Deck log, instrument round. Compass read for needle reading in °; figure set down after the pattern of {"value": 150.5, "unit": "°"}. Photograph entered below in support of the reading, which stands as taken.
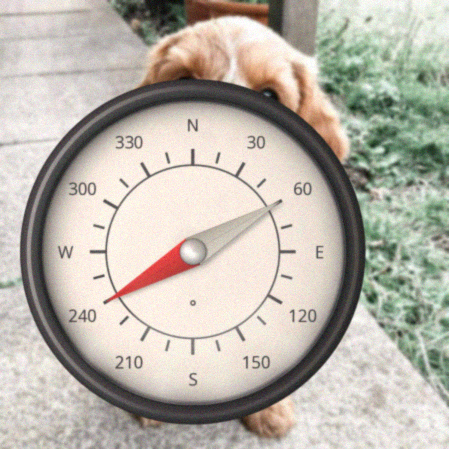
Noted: {"value": 240, "unit": "°"}
